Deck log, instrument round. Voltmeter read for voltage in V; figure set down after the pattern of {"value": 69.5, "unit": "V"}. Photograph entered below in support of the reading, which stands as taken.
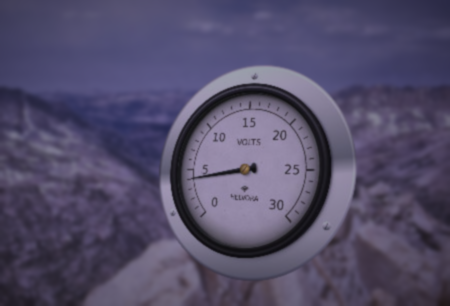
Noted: {"value": 4, "unit": "V"}
